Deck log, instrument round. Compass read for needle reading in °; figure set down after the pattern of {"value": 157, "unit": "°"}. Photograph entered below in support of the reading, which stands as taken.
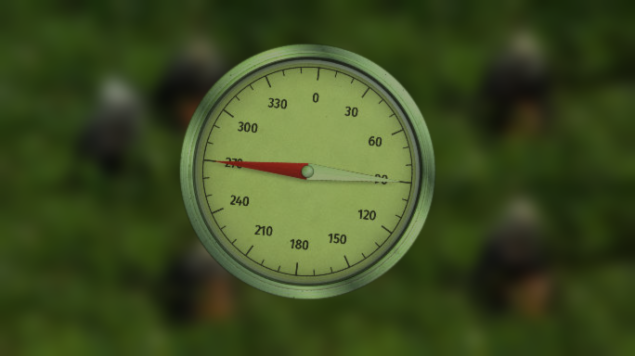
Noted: {"value": 270, "unit": "°"}
